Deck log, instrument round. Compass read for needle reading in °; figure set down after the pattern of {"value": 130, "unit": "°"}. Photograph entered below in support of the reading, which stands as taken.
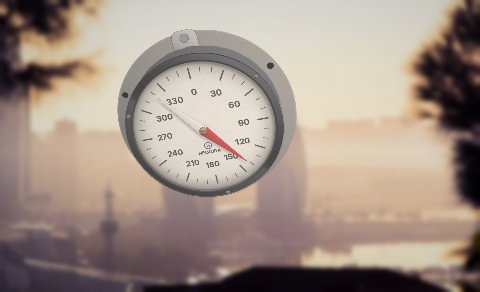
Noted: {"value": 140, "unit": "°"}
